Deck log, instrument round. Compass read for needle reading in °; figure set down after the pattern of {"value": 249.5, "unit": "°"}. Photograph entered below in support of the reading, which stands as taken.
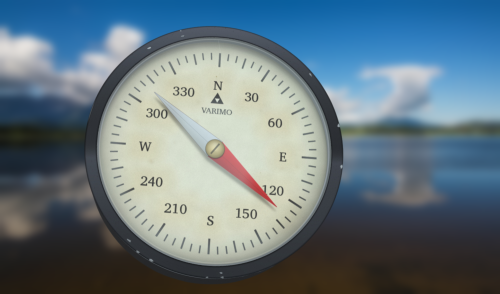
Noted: {"value": 130, "unit": "°"}
